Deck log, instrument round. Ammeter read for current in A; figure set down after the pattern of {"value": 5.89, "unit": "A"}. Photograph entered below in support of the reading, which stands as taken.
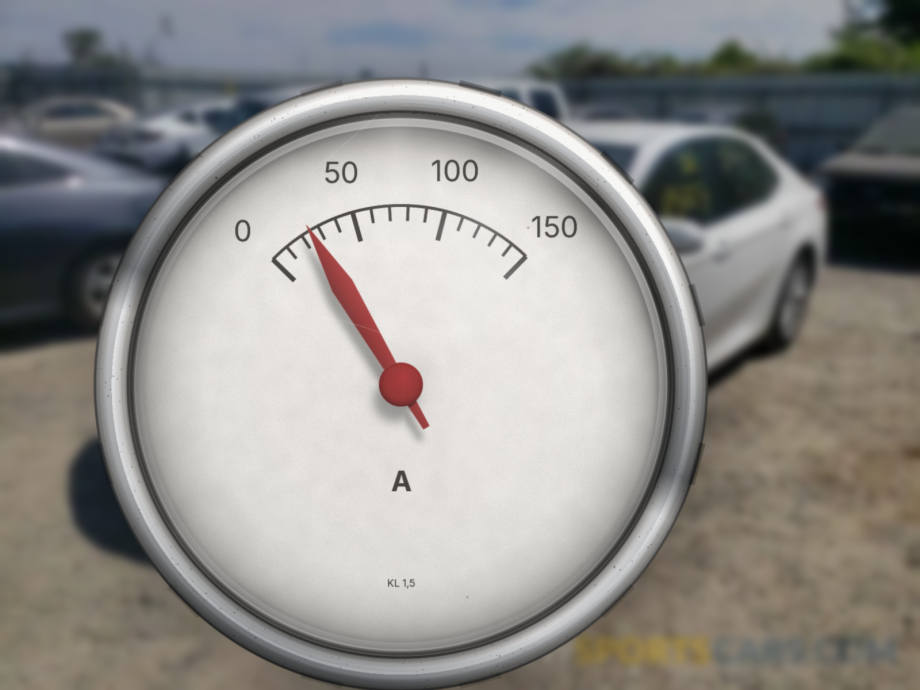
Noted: {"value": 25, "unit": "A"}
